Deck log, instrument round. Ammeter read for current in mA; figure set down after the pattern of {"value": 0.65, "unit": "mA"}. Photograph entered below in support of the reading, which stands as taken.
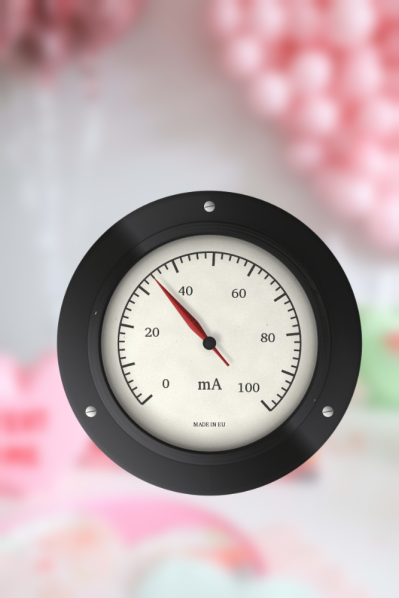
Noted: {"value": 34, "unit": "mA"}
